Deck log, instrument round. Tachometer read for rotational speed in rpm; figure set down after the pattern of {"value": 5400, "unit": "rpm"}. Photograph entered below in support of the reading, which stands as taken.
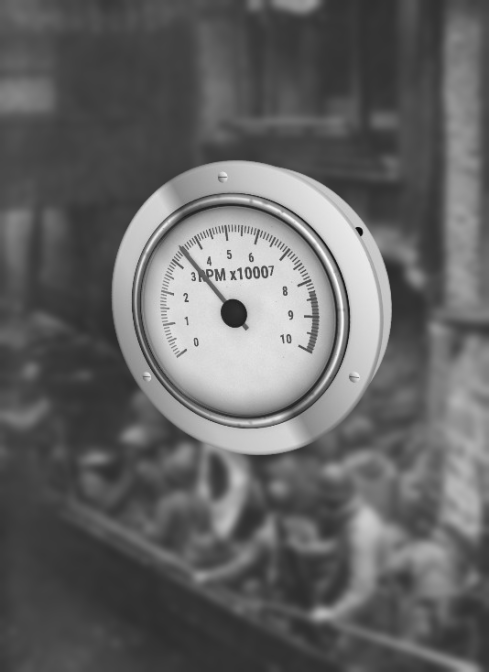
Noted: {"value": 3500, "unit": "rpm"}
